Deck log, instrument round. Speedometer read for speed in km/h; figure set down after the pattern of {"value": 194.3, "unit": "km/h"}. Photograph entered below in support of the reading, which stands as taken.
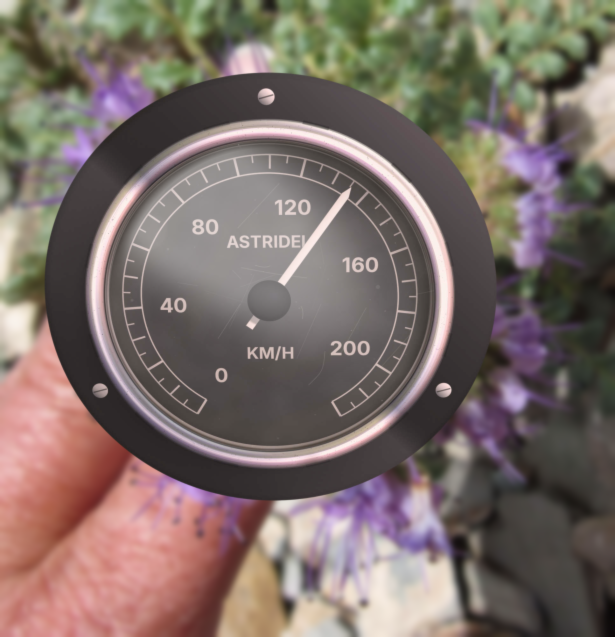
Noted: {"value": 135, "unit": "km/h"}
